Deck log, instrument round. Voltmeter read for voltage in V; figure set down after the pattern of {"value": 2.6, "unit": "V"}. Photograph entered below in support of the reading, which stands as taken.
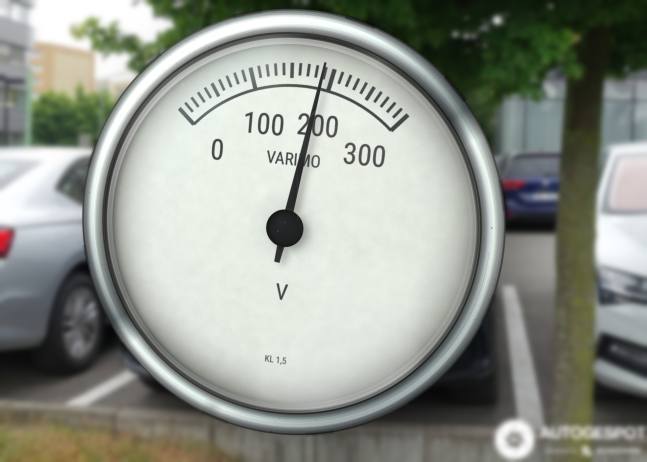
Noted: {"value": 190, "unit": "V"}
